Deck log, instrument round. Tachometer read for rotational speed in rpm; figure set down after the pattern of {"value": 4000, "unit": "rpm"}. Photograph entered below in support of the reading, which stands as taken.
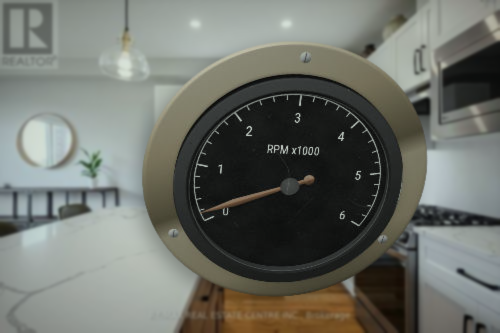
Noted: {"value": 200, "unit": "rpm"}
